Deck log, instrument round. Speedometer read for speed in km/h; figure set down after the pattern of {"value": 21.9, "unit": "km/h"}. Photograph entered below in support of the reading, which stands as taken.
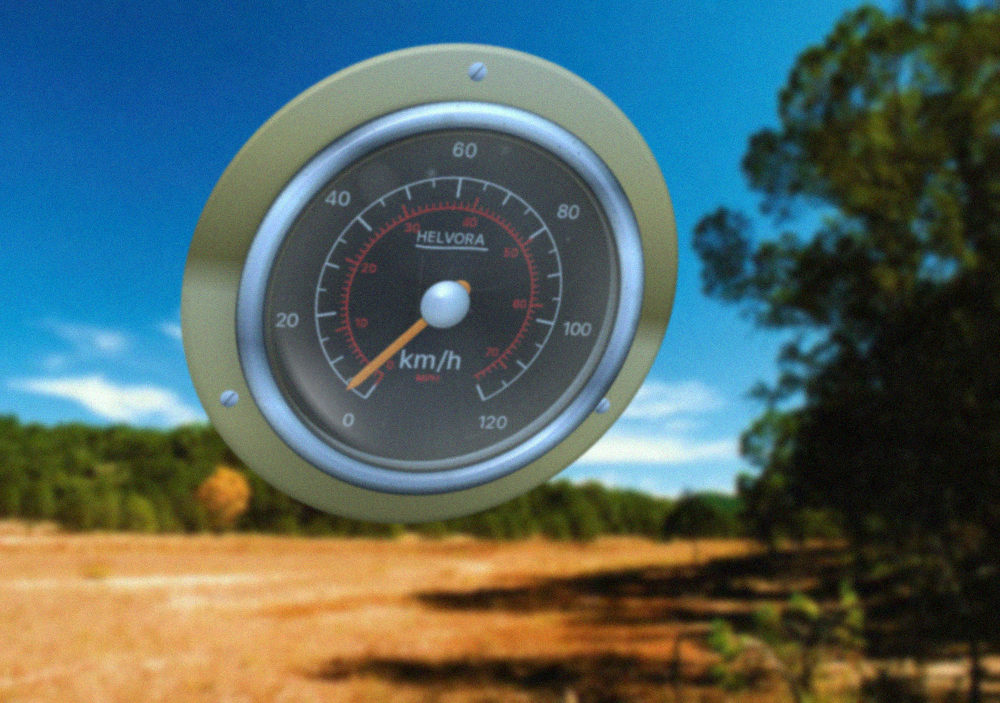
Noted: {"value": 5, "unit": "km/h"}
